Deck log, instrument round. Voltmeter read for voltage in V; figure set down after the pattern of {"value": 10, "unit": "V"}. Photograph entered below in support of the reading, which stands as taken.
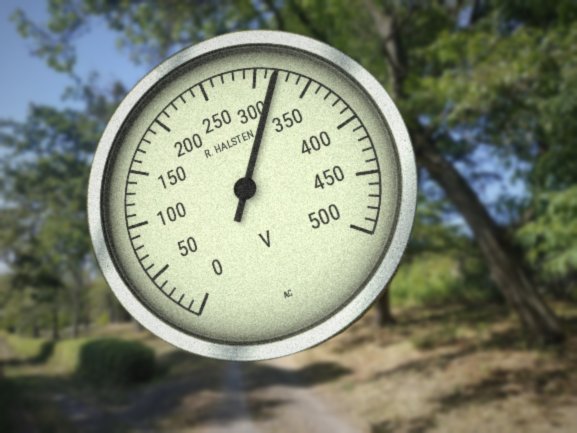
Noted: {"value": 320, "unit": "V"}
